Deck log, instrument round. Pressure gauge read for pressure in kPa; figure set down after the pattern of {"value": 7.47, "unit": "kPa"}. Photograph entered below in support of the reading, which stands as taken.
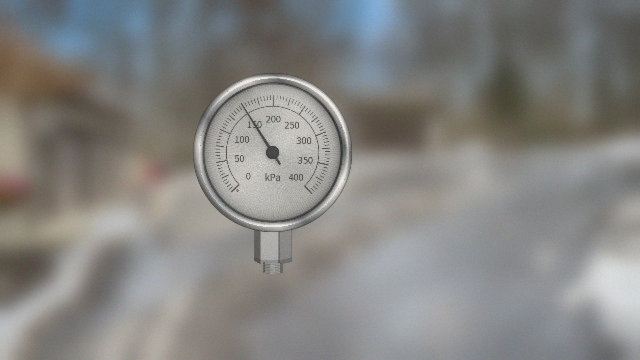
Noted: {"value": 150, "unit": "kPa"}
